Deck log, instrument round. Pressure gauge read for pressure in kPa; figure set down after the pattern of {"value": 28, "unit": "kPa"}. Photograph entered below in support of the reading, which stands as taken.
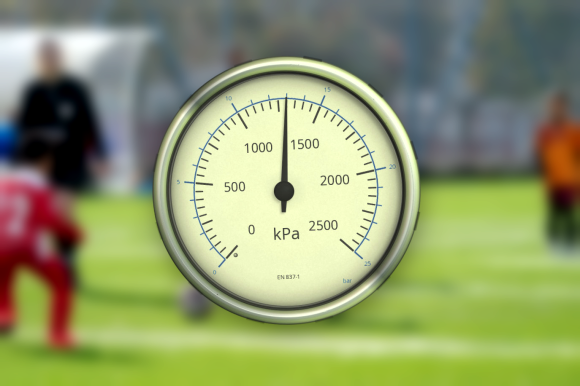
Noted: {"value": 1300, "unit": "kPa"}
